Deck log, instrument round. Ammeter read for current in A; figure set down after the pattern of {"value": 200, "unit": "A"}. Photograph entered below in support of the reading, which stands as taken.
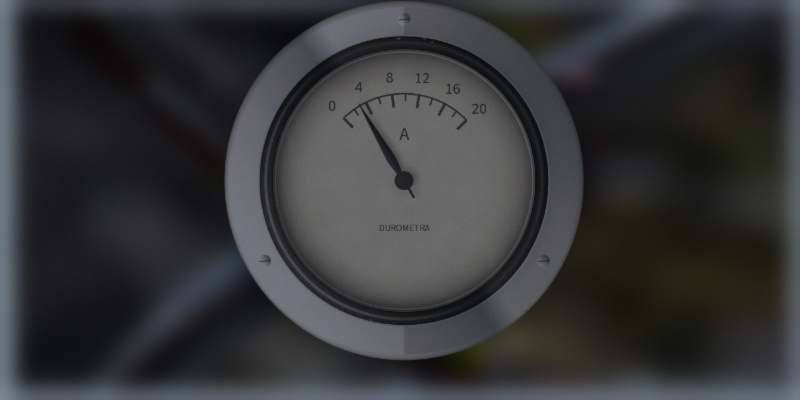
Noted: {"value": 3, "unit": "A"}
